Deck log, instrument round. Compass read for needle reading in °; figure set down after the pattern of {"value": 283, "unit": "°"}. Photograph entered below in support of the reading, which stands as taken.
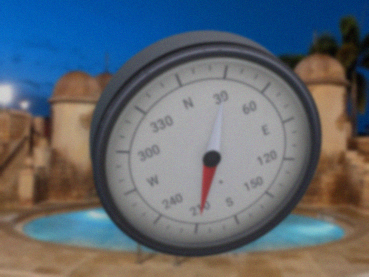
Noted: {"value": 210, "unit": "°"}
